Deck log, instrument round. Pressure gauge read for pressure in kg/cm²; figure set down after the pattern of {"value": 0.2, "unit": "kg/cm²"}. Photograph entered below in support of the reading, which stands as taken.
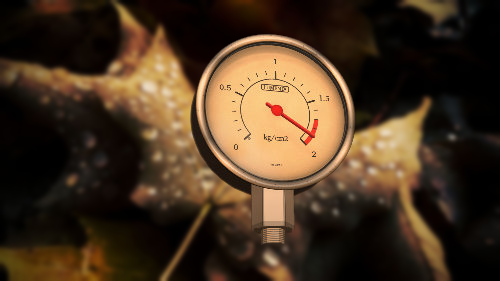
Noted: {"value": 1.9, "unit": "kg/cm²"}
